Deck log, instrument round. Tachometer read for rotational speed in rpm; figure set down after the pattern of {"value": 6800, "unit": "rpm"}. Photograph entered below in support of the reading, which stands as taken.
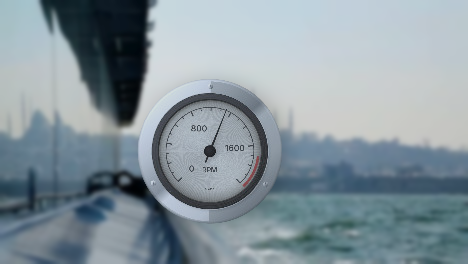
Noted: {"value": 1150, "unit": "rpm"}
